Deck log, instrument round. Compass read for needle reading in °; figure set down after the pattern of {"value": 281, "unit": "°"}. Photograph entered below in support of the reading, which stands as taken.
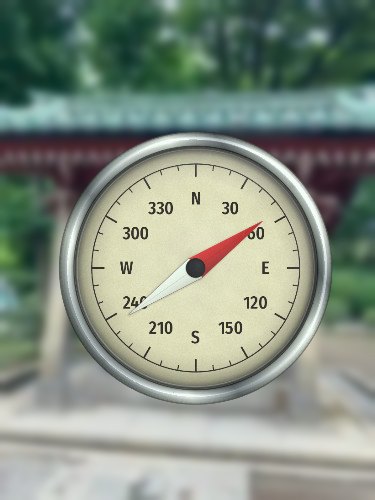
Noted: {"value": 55, "unit": "°"}
